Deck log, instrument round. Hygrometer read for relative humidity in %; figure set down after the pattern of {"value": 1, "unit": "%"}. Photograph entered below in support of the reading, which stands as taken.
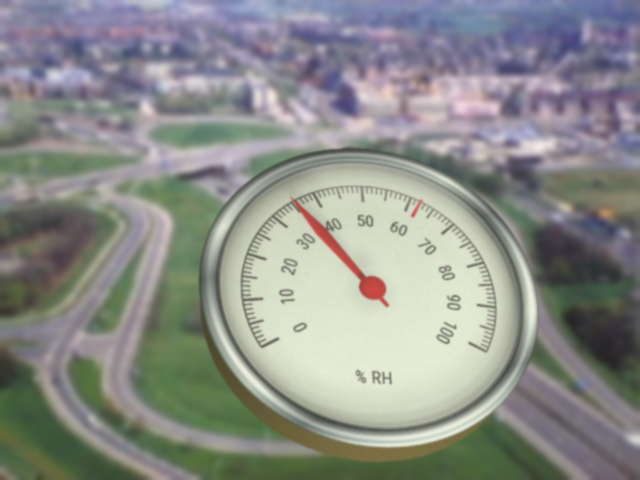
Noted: {"value": 35, "unit": "%"}
